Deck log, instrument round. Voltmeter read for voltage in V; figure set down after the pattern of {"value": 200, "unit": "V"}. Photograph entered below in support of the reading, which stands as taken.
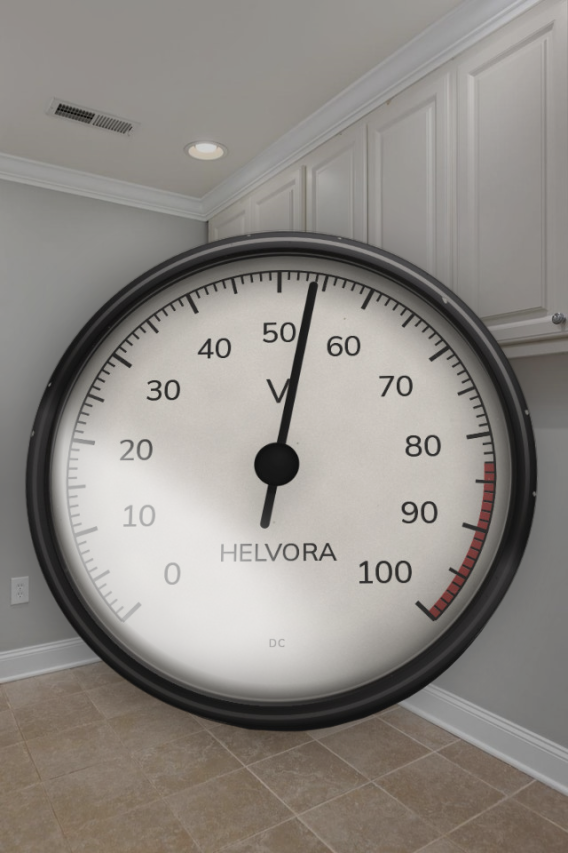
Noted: {"value": 54, "unit": "V"}
